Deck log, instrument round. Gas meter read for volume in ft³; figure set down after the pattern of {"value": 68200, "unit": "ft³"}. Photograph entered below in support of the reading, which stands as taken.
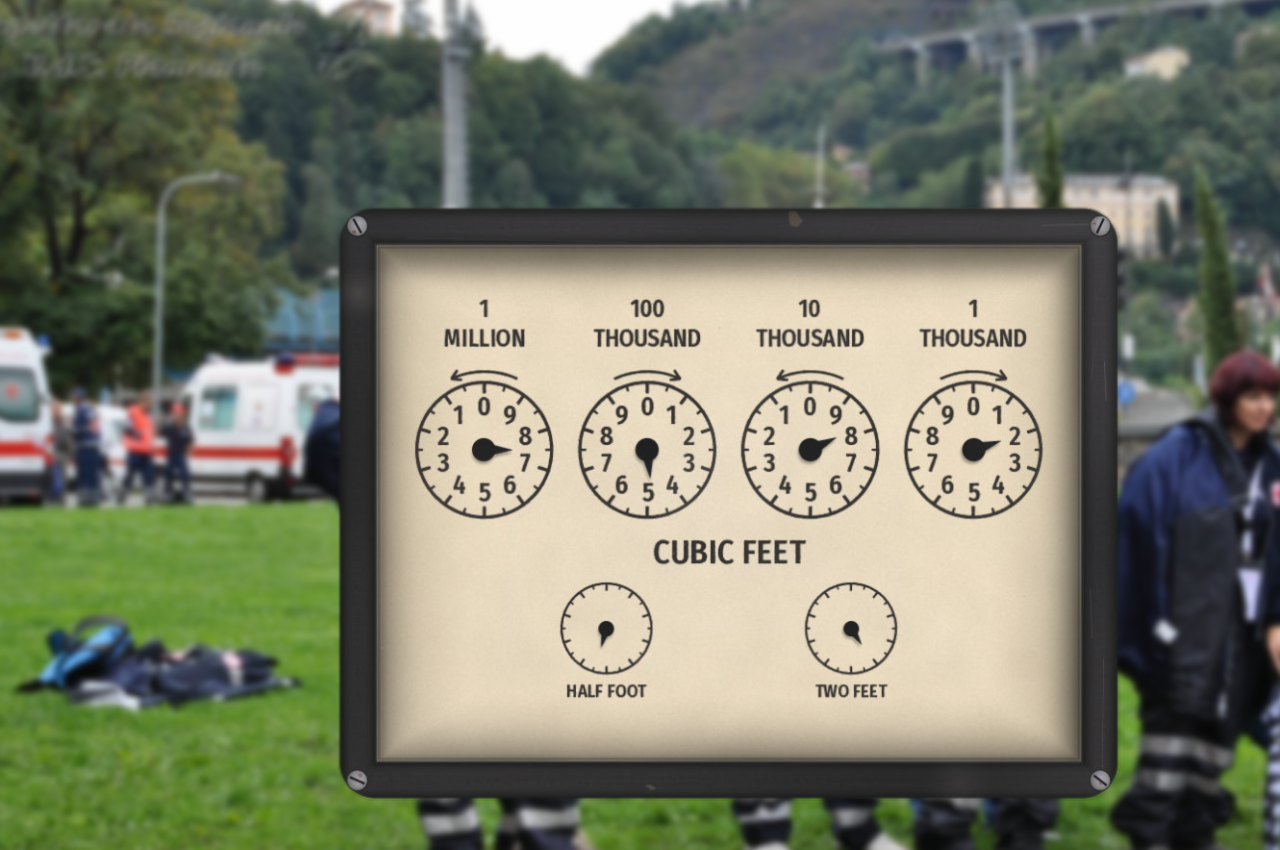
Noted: {"value": 748200, "unit": "ft³"}
